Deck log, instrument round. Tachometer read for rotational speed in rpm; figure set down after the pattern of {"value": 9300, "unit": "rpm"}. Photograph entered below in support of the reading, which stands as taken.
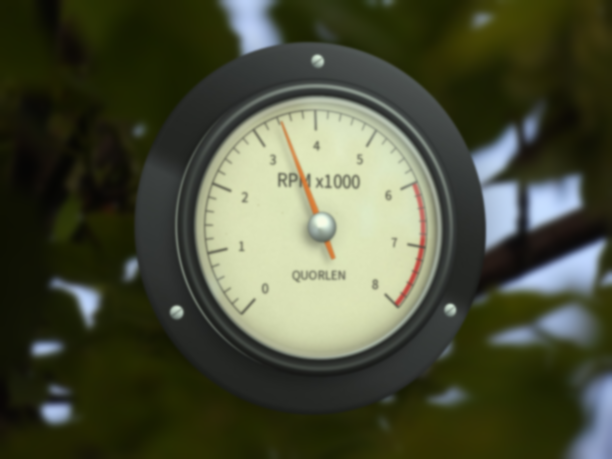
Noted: {"value": 3400, "unit": "rpm"}
